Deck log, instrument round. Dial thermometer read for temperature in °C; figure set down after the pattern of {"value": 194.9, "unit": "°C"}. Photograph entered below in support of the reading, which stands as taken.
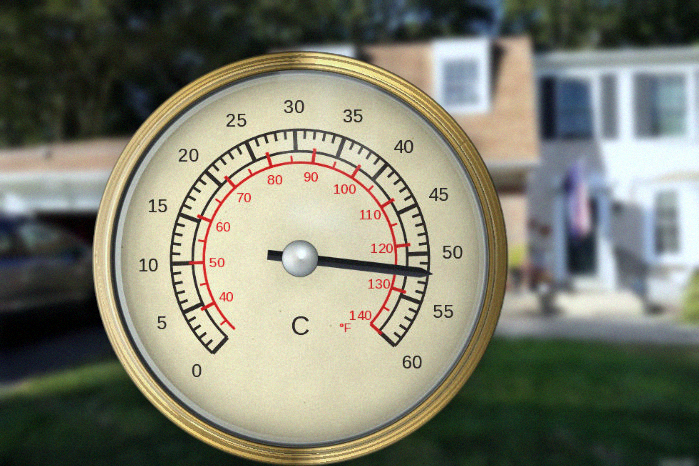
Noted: {"value": 52, "unit": "°C"}
